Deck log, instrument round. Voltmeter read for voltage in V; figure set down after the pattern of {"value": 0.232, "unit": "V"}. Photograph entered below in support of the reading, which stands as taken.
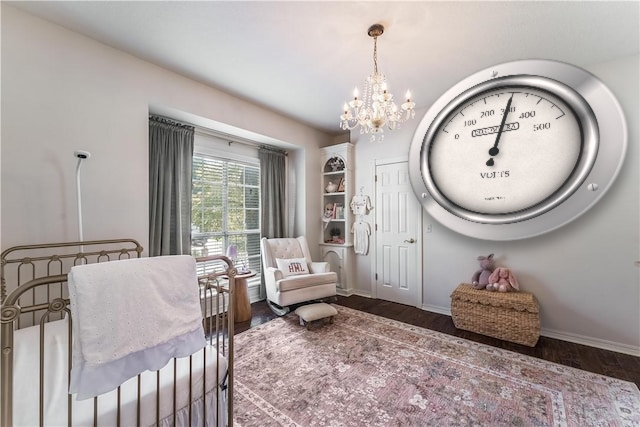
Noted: {"value": 300, "unit": "V"}
